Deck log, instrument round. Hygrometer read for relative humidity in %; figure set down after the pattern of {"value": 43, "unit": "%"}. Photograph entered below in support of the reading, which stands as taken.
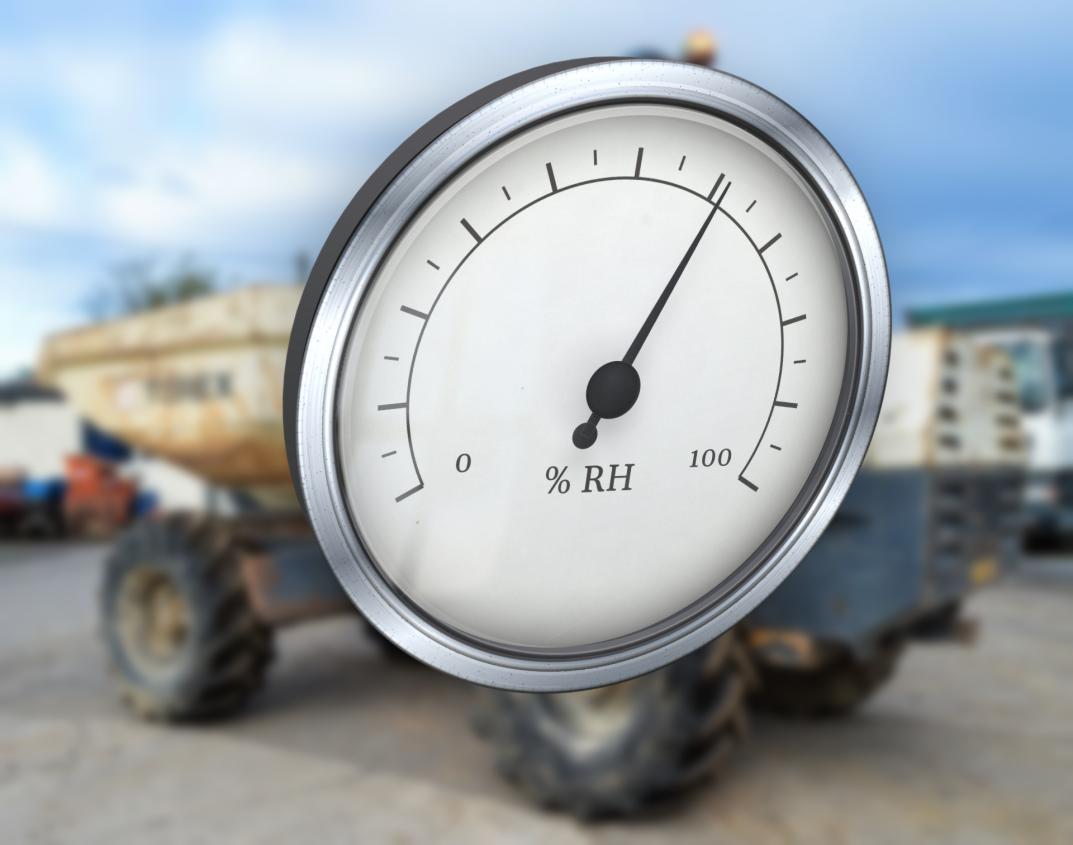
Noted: {"value": 60, "unit": "%"}
